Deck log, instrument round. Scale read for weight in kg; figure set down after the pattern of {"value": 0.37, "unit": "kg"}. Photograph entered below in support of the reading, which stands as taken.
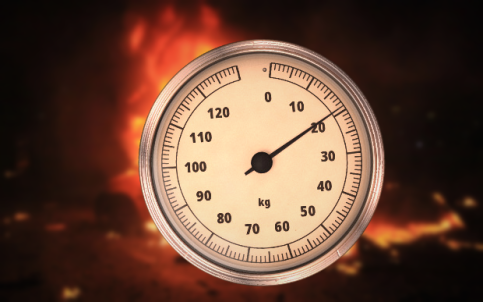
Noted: {"value": 19, "unit": "kg"}
